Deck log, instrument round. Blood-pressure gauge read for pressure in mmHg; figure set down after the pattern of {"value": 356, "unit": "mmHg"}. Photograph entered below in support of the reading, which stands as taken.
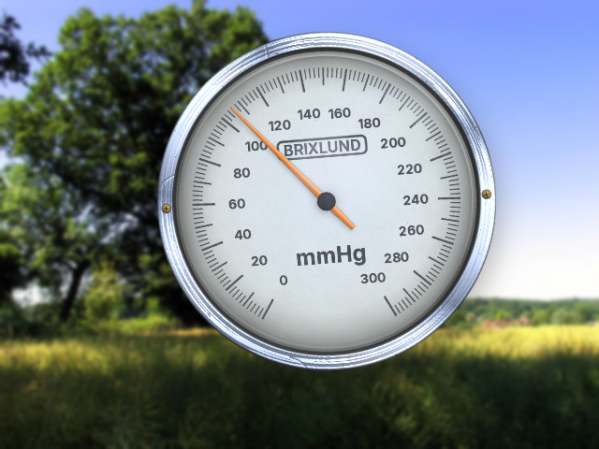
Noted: {"value": 106, "unit": "mmHg"}
